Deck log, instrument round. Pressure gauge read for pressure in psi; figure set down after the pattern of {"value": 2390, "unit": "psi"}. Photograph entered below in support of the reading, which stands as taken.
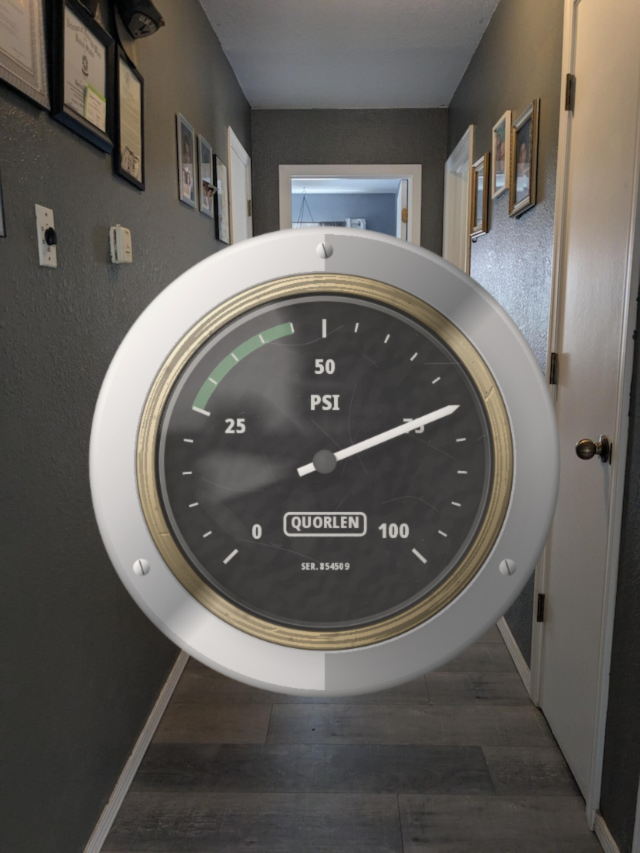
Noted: {"value": 75, "unit": "psi"}
